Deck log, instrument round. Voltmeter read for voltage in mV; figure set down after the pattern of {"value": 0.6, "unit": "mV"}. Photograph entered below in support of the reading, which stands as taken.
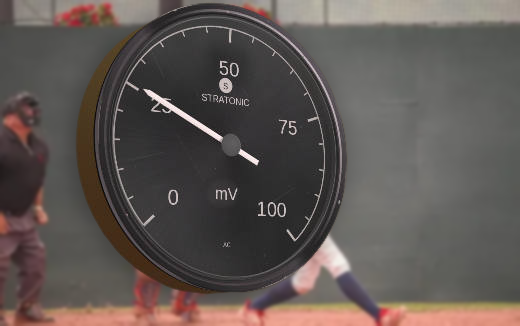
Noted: {"value": 25, "unit": "mV"}
